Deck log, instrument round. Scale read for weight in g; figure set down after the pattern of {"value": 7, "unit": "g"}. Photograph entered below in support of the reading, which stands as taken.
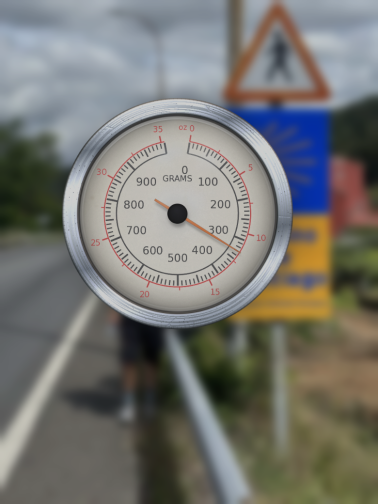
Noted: {"value": 330, "unit": "g"}
